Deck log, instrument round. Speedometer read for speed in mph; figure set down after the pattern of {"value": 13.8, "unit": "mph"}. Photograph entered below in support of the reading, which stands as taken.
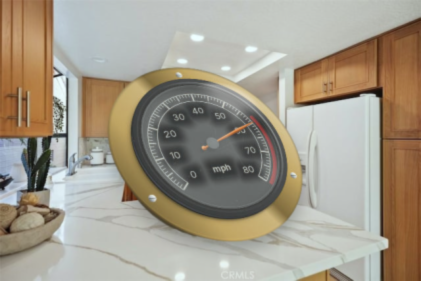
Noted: {"value": 60, "unit": "mph"}
